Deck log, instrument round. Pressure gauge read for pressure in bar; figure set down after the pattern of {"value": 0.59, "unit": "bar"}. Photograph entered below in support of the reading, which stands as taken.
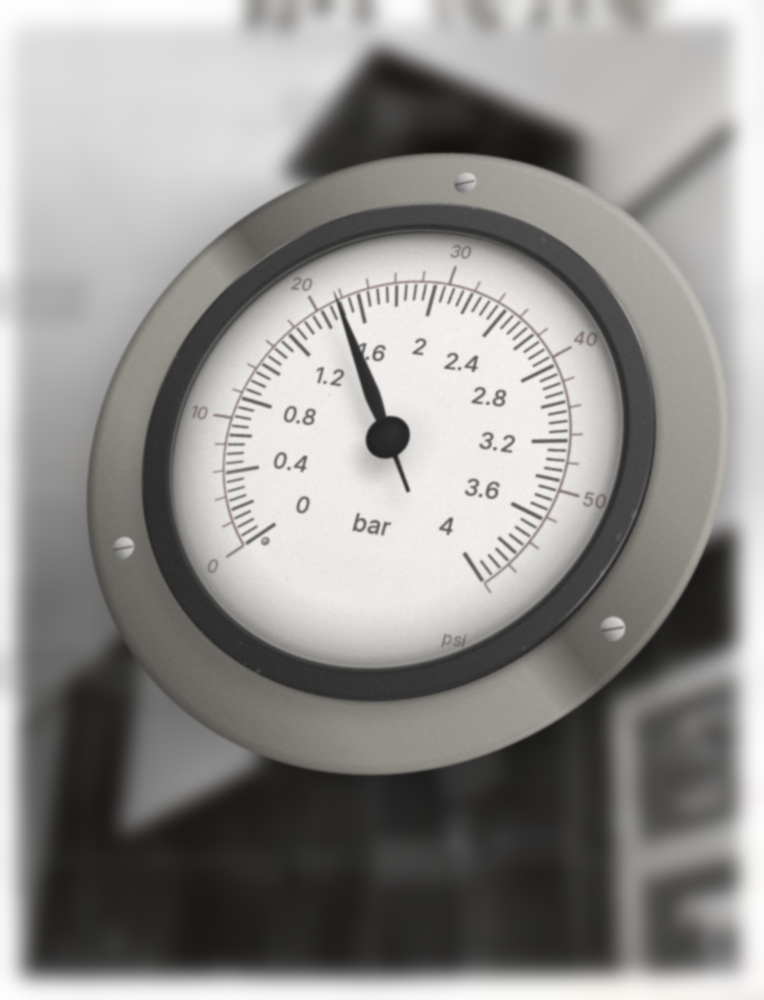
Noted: {"value": 1.5, "unit": "bar"}
